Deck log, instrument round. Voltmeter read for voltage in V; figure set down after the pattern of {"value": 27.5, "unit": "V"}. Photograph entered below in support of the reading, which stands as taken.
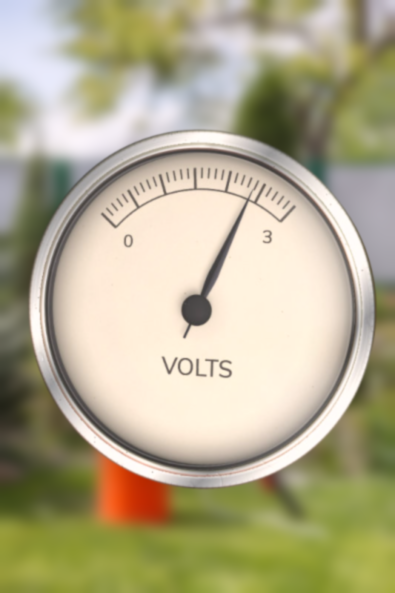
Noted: {"value": 2.4, "unit": "V"}
